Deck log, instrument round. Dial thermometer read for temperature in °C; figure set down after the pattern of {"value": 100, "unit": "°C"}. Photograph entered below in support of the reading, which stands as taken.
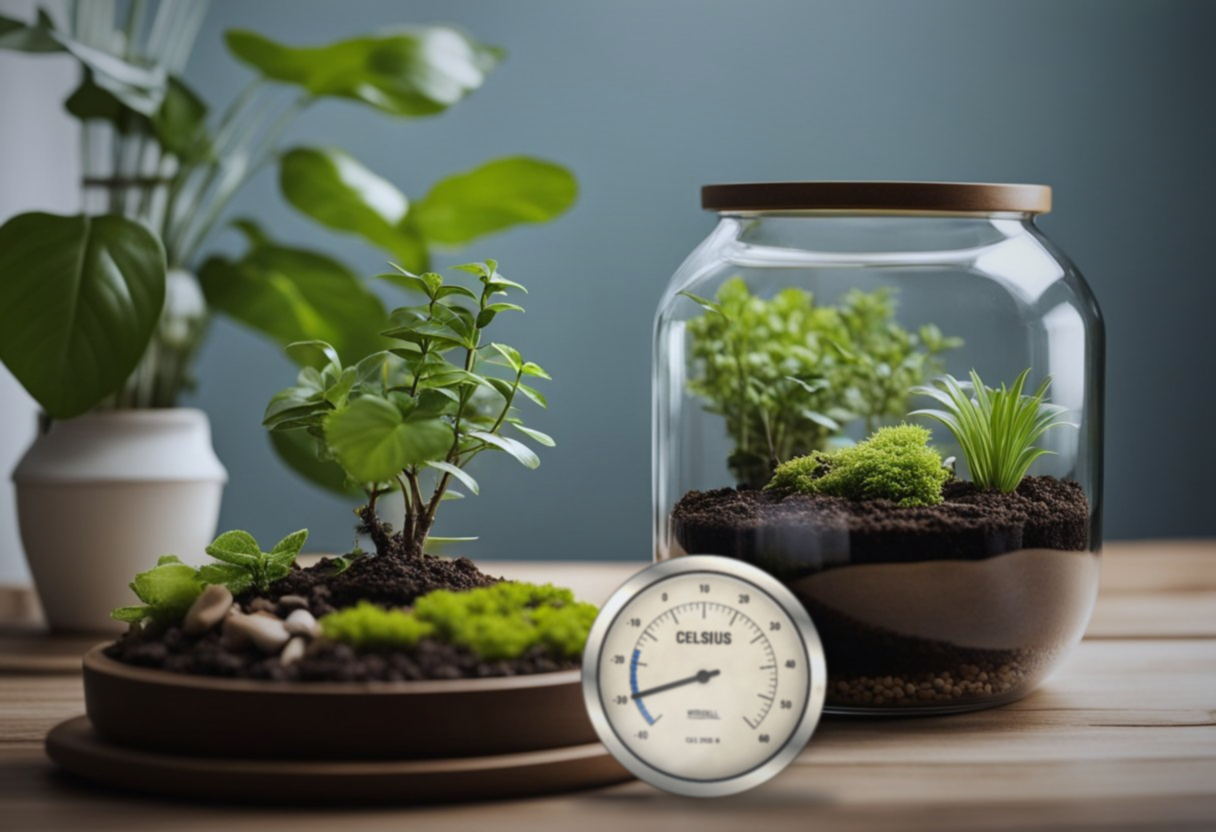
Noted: {"value": -30, "unit": "°C"}
